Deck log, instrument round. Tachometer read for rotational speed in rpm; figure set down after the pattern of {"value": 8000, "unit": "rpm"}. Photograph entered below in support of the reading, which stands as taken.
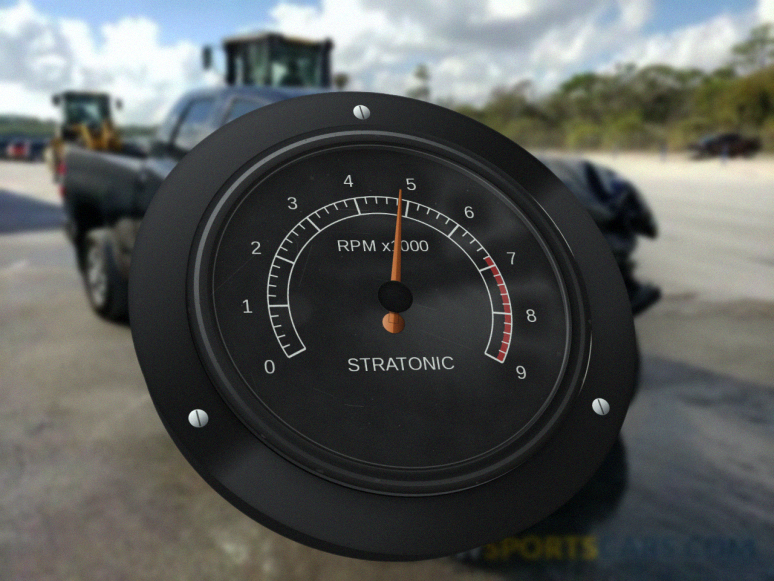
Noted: {"value": 4800, "unit": "rpm"}
